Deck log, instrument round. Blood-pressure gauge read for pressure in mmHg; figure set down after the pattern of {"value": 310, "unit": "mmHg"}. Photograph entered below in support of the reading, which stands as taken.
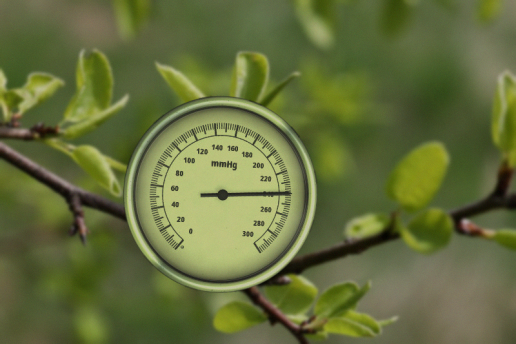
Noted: {"value": 240, "unit": "mmHg"}
